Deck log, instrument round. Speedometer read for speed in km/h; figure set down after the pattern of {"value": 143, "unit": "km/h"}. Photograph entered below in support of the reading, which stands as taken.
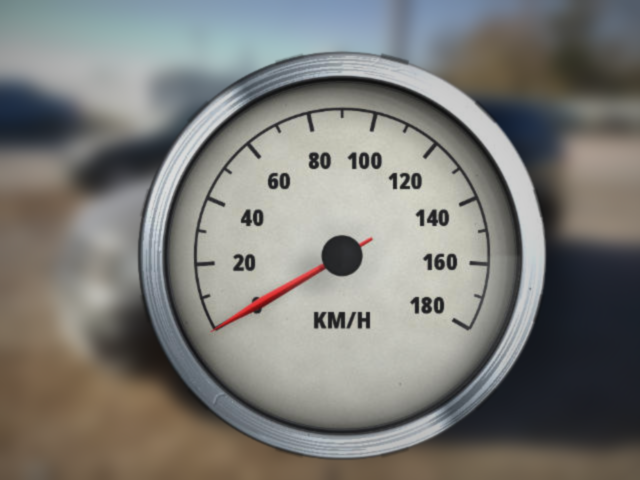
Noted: {"value": 0, "unit": "km/h"}
